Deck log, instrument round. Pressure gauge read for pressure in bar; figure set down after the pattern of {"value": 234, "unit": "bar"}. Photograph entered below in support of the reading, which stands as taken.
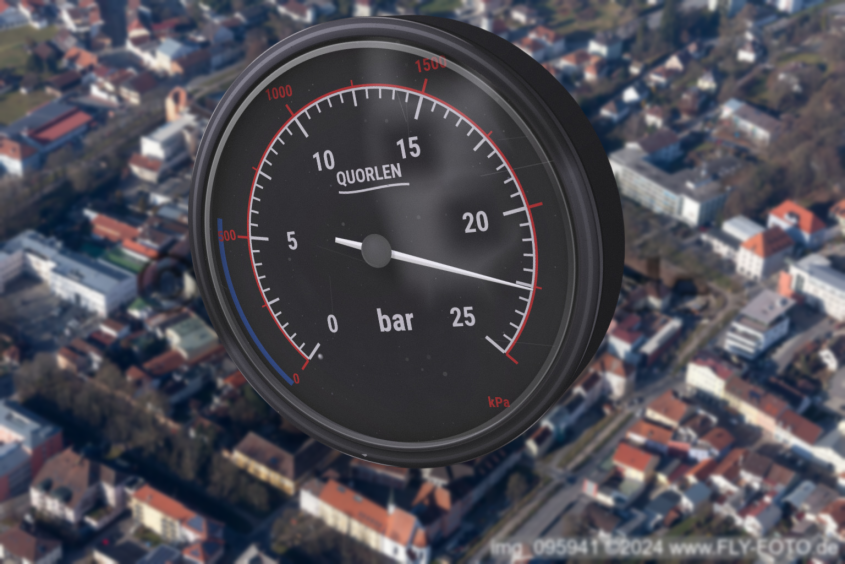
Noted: {"value": 22.5, "unit": "bar"}
